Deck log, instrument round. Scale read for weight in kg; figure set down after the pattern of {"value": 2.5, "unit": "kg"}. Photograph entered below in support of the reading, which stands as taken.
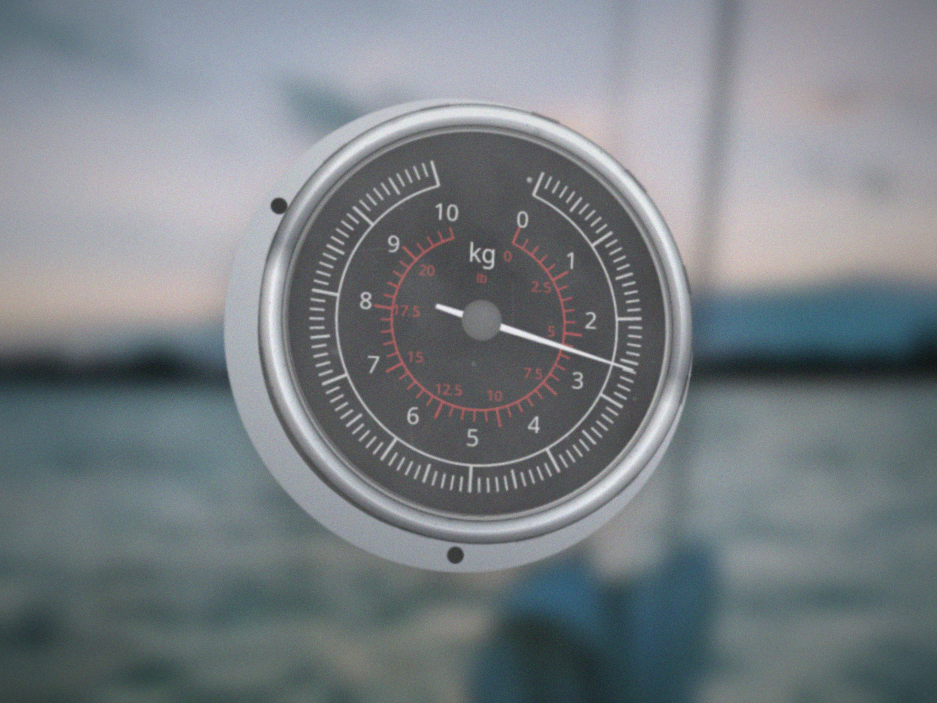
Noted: {"value": 2.6, "unit": "kg"}
